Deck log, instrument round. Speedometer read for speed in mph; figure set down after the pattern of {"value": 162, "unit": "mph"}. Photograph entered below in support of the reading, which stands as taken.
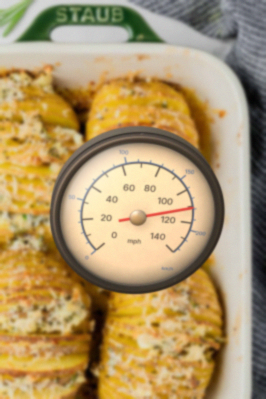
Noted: {"value": 110, "unit": "mph"}
